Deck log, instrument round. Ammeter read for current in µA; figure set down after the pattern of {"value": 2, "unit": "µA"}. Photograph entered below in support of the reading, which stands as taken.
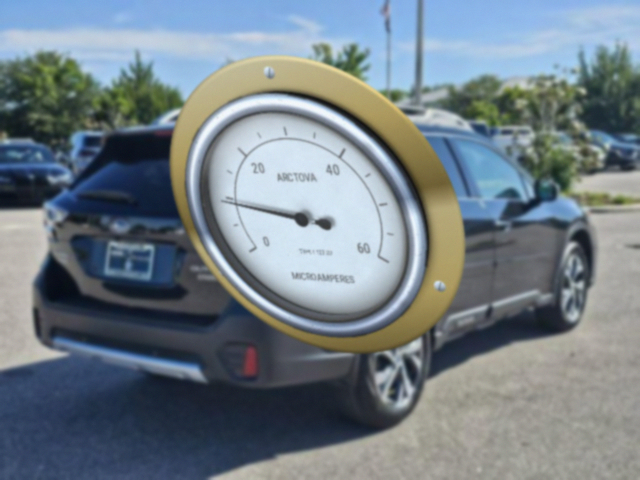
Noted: {"value": 10, "unit": "µA"}
